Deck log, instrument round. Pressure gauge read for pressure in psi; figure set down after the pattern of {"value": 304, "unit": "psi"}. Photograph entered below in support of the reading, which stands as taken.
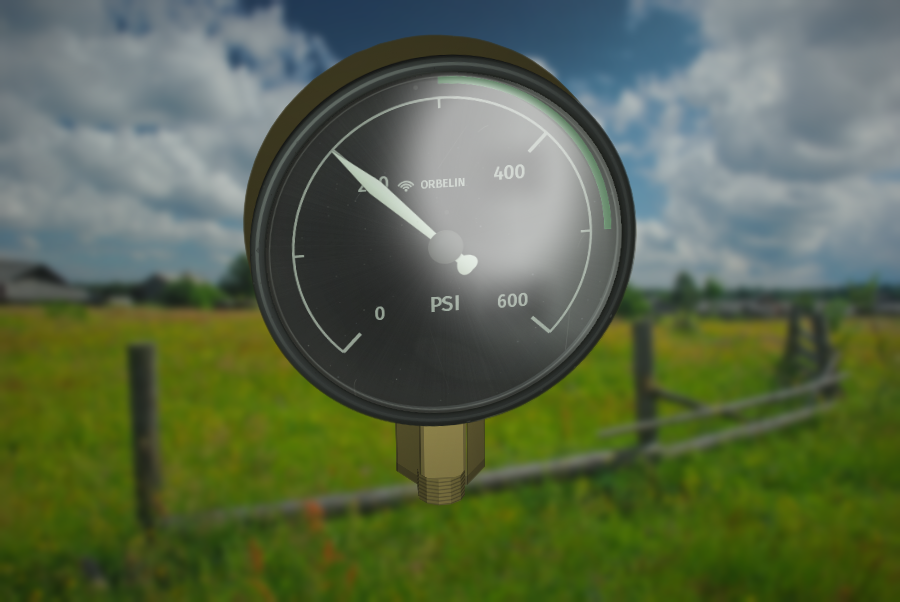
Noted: {"value": 200, "unit": "psi"}
